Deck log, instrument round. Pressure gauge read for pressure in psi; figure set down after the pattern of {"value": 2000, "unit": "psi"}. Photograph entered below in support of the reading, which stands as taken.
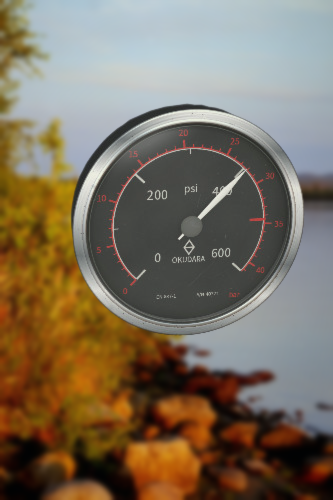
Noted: {"value": 400, "unit": "psi"}
